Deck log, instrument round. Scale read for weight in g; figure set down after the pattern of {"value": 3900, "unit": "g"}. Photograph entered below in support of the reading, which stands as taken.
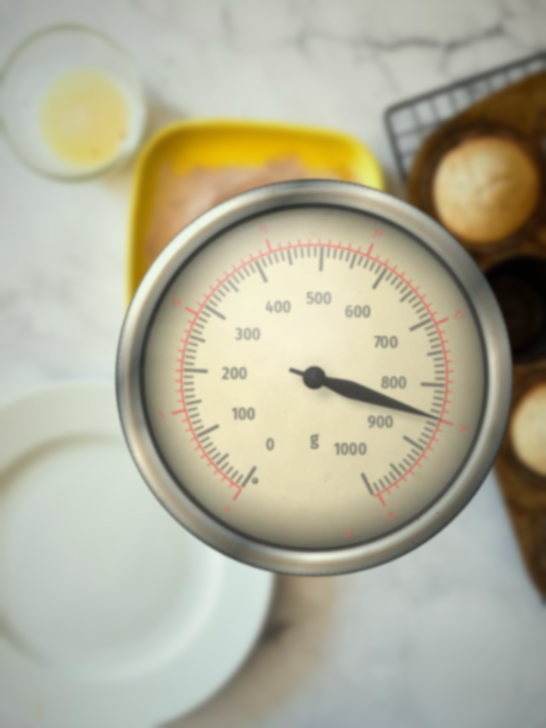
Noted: {"value": 850, "unit": "g"}
